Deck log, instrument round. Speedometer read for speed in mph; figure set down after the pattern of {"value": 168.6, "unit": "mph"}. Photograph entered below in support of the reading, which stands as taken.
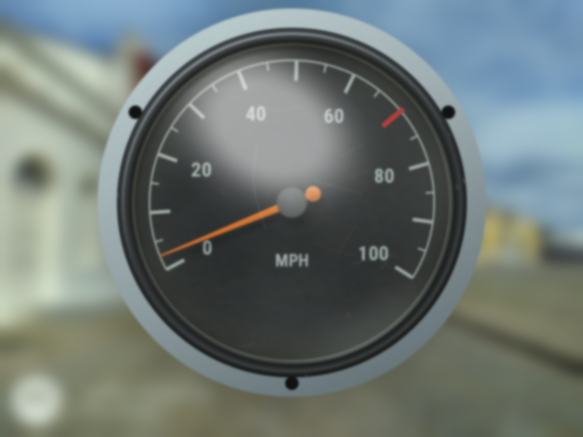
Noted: {"value": 2.5, "unit": "mph"}
